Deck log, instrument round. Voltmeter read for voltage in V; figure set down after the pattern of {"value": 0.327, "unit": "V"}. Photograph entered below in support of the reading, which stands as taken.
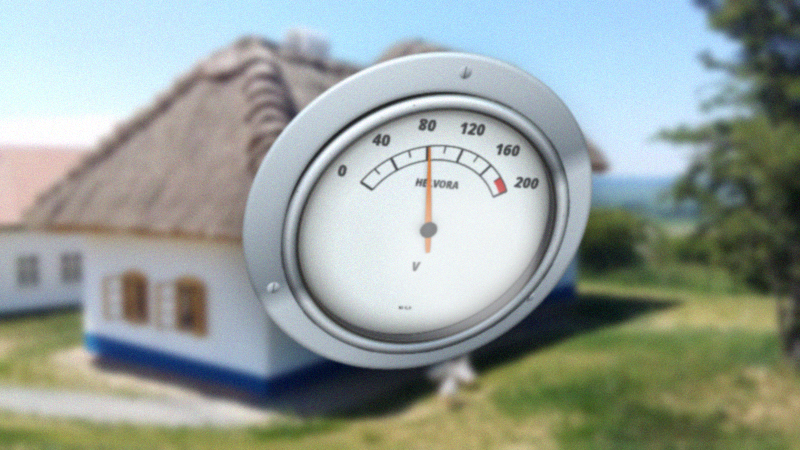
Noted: {"value": 80, "unit": "V"}
